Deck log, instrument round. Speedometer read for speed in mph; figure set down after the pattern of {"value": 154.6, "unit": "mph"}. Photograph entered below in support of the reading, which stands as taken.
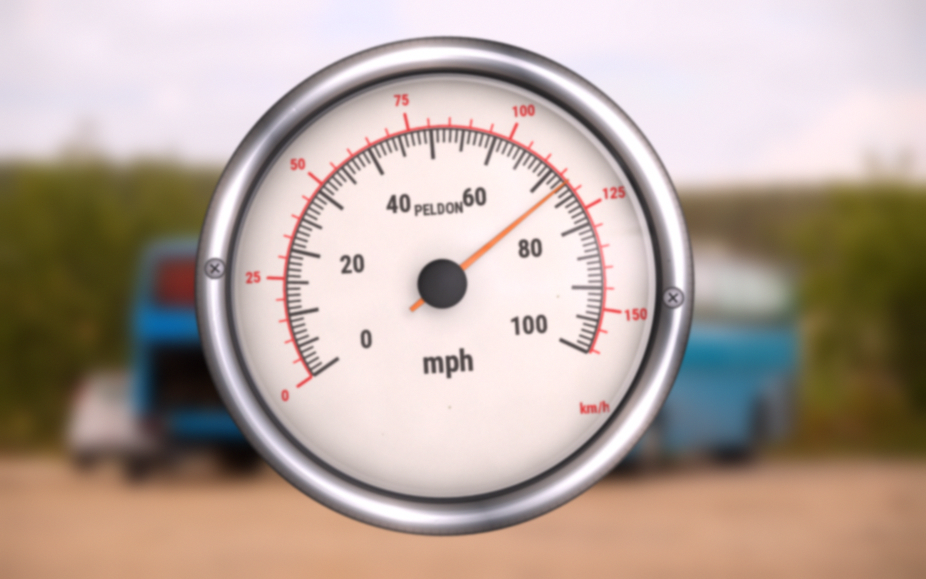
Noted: {"value": 73, "unit": "mph"}
